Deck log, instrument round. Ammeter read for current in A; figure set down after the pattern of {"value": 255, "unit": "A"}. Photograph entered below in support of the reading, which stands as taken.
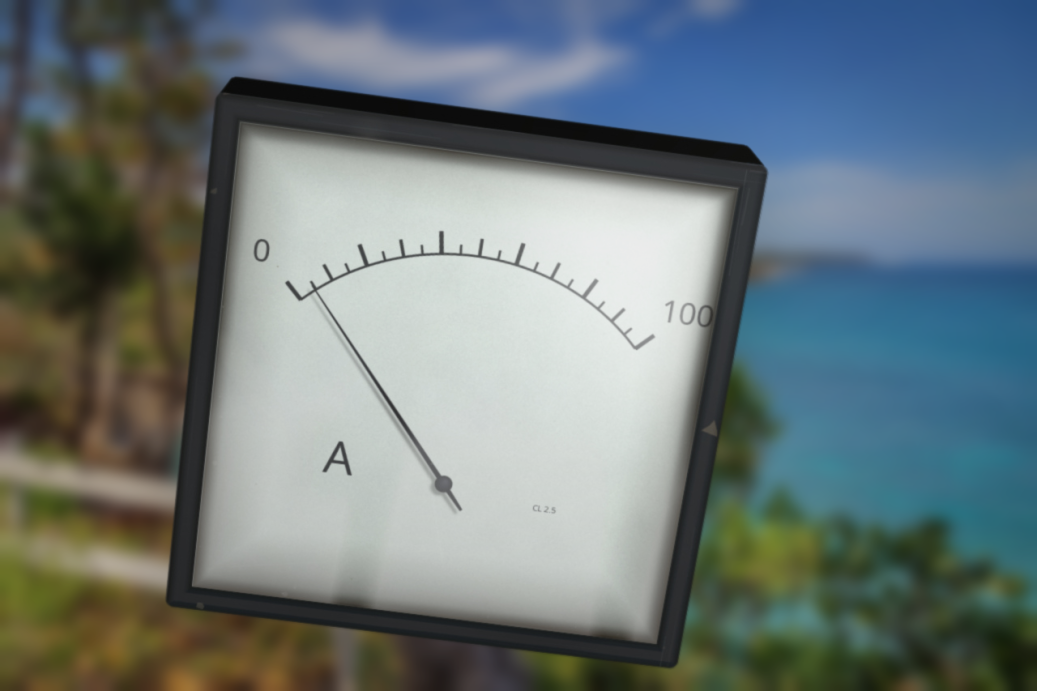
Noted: {"value": 5, "unit": "A"}
